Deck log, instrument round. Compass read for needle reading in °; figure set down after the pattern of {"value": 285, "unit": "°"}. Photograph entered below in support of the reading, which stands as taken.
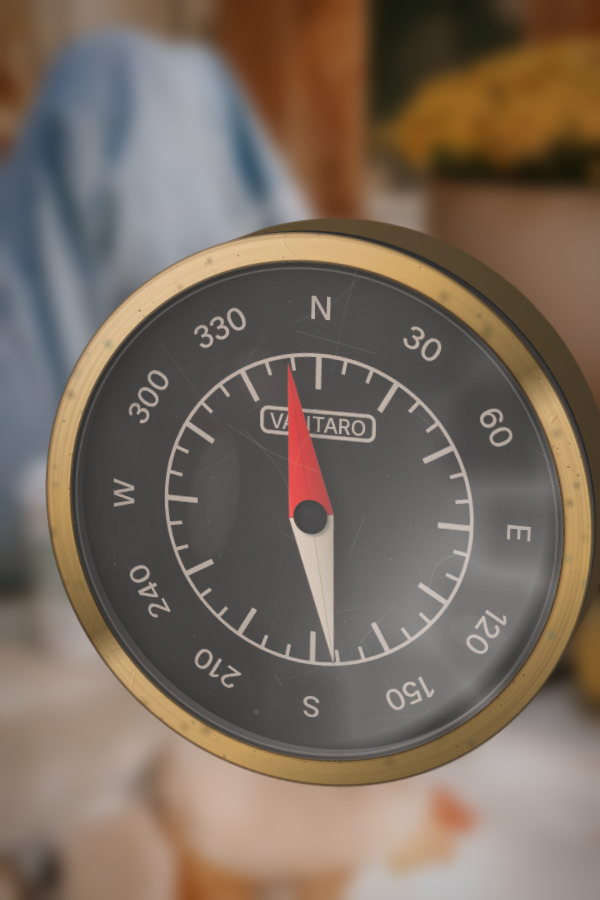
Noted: {"value": 350, "unit": "°"}
